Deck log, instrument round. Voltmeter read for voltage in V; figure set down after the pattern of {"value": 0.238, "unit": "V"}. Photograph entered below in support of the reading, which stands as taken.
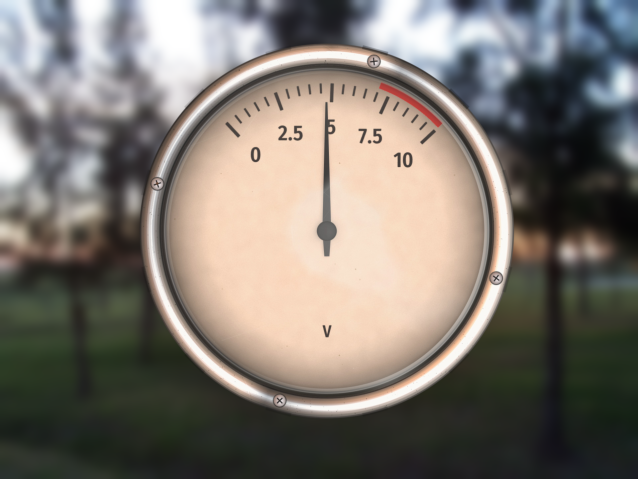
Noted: {"value": 4.75, "unit": "V"}
